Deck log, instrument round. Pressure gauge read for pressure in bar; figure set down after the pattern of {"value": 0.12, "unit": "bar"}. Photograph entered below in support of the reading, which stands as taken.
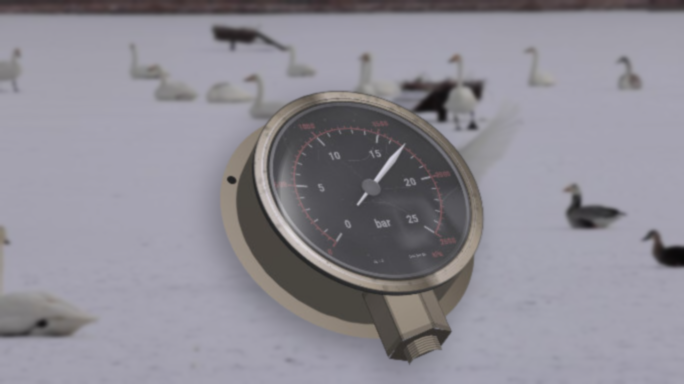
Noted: {"value": 17, "unit": "bar"}
